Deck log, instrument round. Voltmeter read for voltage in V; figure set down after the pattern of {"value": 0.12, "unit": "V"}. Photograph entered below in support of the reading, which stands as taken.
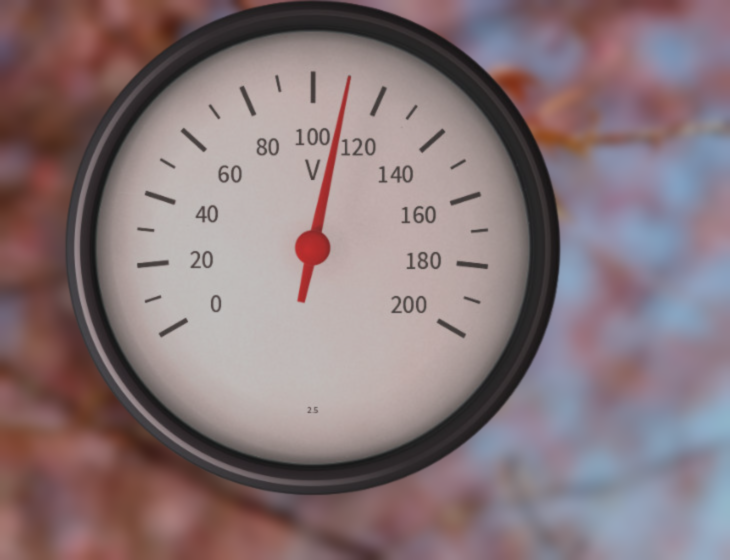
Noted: {"value": 110, "unit": "V"}
